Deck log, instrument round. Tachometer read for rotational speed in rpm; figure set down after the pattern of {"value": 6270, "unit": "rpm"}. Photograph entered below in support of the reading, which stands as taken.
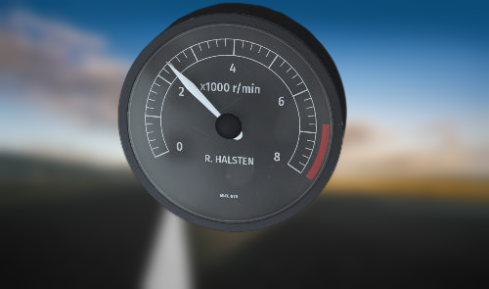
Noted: {"value": 2400, "unit": "rpm"}
